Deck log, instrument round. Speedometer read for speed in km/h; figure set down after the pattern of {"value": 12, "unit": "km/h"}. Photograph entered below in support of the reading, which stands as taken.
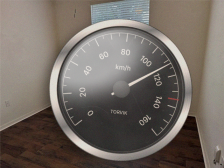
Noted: {"value": 112.5, "unit": "km/h"}
